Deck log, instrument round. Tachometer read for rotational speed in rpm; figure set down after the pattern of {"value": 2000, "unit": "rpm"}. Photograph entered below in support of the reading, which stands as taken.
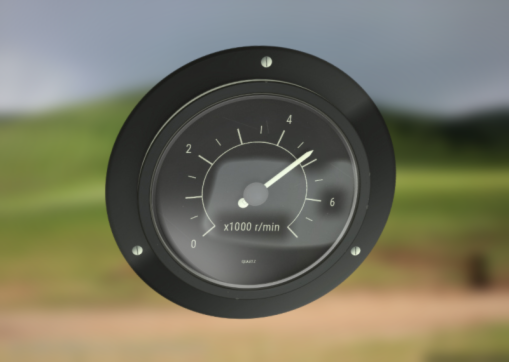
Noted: {"value": 4750, "unit": "rpm"}
